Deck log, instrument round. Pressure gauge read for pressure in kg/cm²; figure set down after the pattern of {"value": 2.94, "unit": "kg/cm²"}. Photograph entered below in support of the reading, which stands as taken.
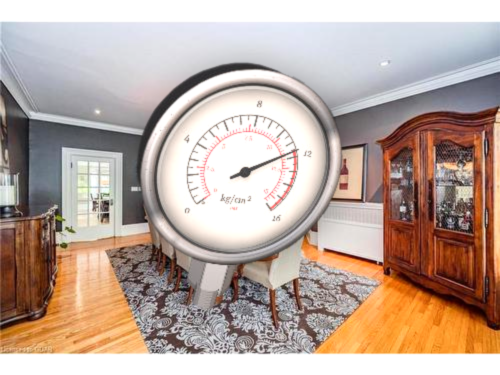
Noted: {"value": 11.5, "unit": "kg/cm²"}
